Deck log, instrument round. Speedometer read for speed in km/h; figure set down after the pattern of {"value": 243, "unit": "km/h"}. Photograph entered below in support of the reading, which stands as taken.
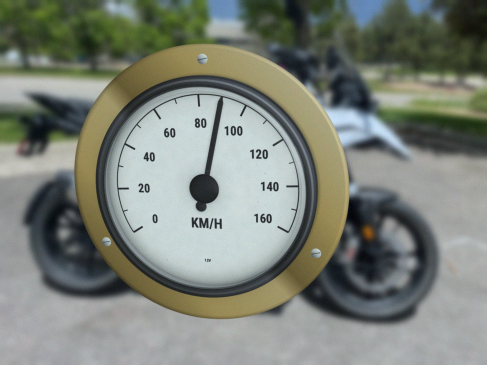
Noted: {"value": 90, "unit": "km/h"}
